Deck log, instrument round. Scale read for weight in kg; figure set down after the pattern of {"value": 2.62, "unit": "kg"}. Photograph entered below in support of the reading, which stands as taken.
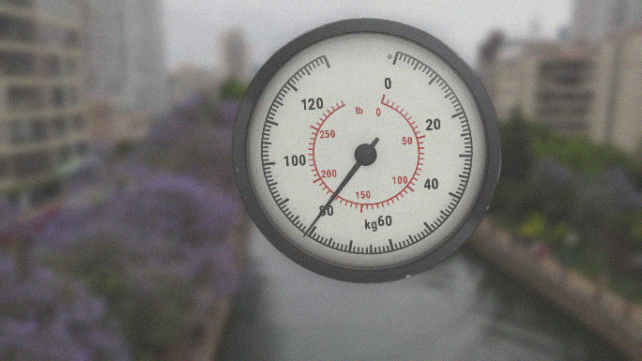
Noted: {"value": 81, "unit": "kg"}
